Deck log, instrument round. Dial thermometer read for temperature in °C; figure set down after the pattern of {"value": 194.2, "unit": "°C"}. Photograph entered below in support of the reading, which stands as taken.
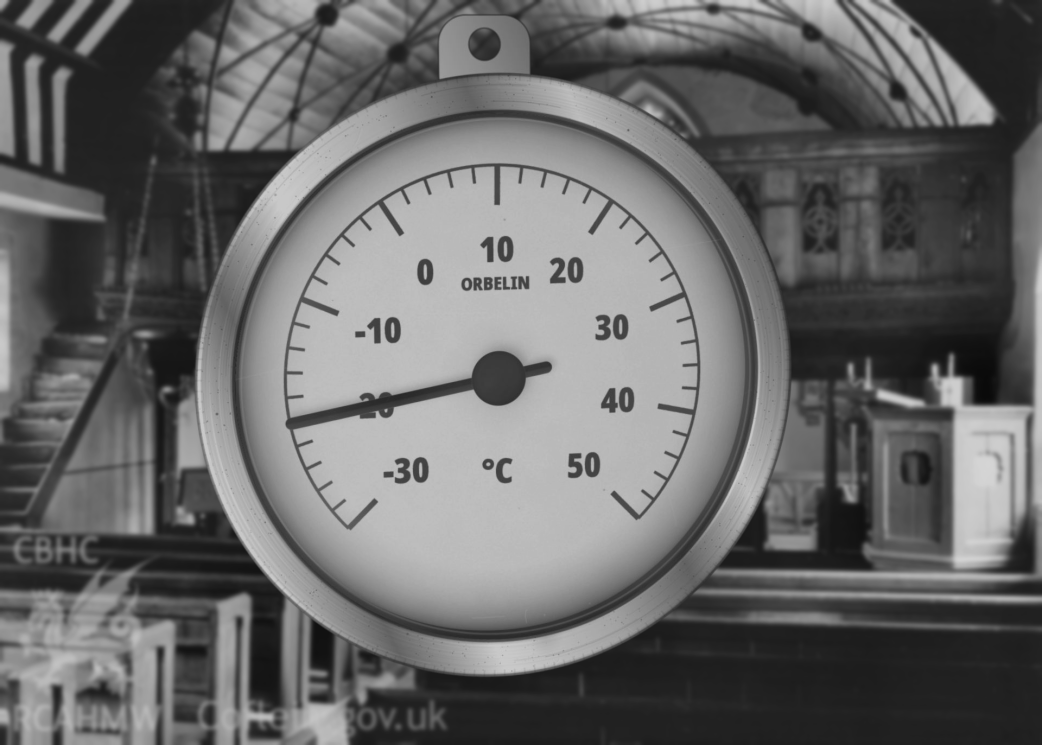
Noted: {"value": -20, "unit": "°C"}
